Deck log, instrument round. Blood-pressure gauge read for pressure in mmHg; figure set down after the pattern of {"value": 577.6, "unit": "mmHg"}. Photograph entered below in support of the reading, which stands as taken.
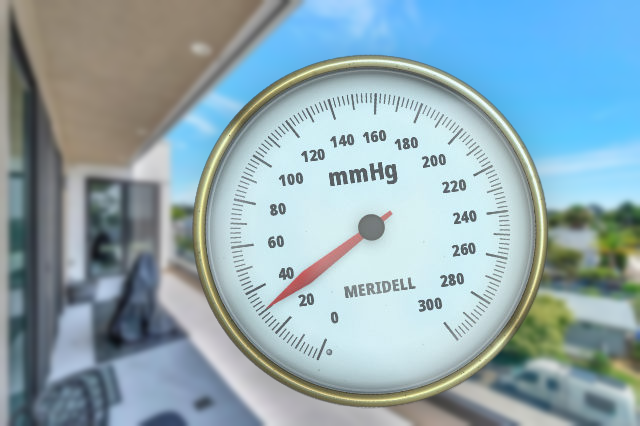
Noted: {"value": 30, "unit": "mmHg"}
